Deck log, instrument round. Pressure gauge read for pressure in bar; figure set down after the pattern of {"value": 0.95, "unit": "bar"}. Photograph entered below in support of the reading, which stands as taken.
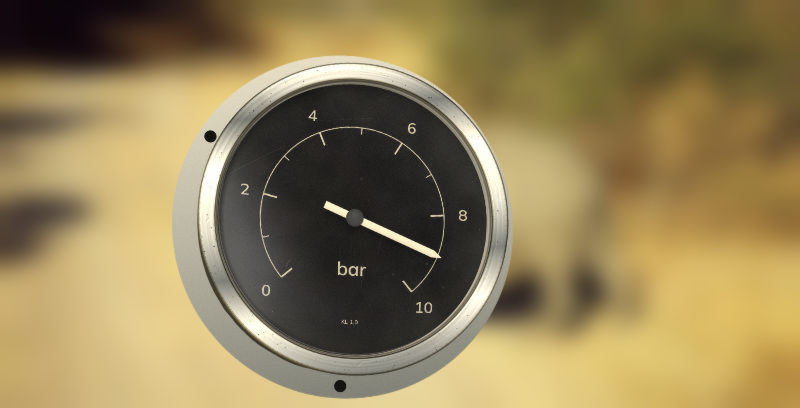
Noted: {"value": 9, "unit": "bar"}
